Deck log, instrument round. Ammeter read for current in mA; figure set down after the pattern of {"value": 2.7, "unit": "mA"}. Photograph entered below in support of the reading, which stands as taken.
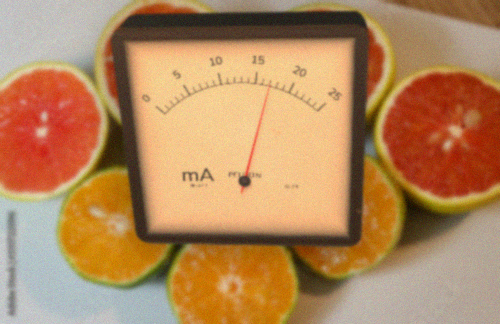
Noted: {"value": 17, "unit": "mA"}
